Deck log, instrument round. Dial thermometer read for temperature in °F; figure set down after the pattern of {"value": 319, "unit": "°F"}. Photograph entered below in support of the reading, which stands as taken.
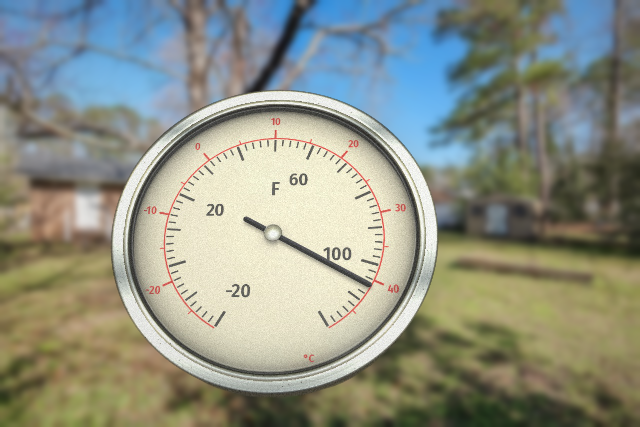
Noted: {"value": 106, "unit": "°F"}
